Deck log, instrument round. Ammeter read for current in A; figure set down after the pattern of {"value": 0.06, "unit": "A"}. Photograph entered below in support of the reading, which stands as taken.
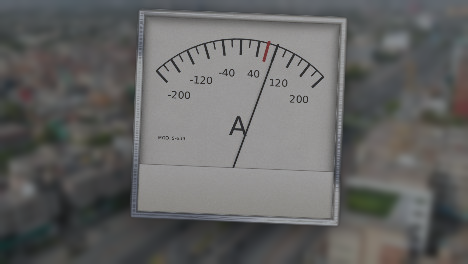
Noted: {"value": 80, "unit": "A"}
